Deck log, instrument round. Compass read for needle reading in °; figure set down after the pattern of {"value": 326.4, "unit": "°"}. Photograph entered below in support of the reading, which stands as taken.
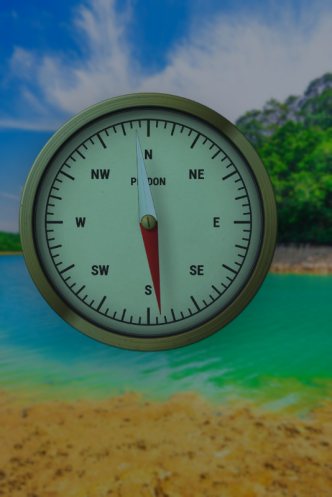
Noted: {"value": 172.5, "unit": "°"}
